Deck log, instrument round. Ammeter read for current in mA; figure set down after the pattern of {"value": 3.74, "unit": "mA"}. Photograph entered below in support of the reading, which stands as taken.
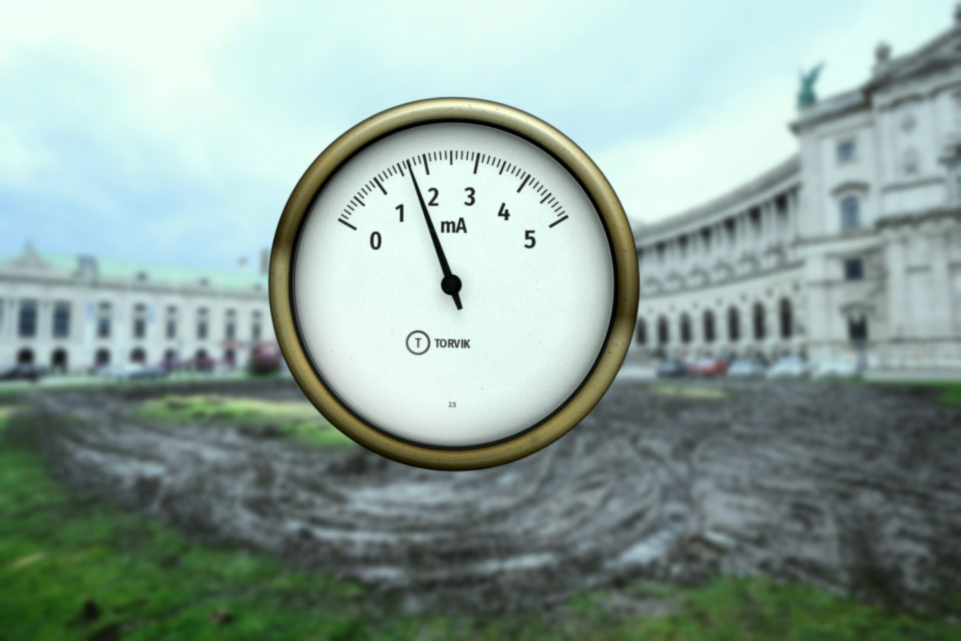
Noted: {"value": 1.7, "unit": "mA"}
